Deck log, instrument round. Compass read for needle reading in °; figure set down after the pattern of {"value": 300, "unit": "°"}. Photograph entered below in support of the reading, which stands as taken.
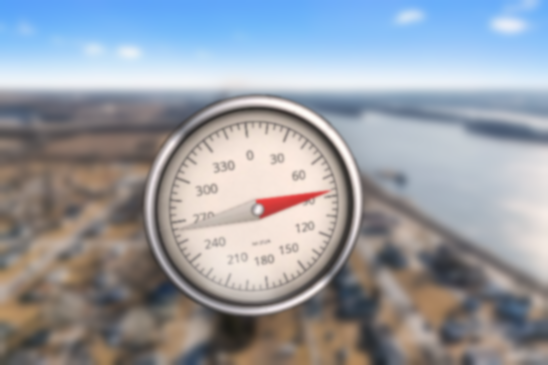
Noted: {"value": 85, "unit": "°"}
